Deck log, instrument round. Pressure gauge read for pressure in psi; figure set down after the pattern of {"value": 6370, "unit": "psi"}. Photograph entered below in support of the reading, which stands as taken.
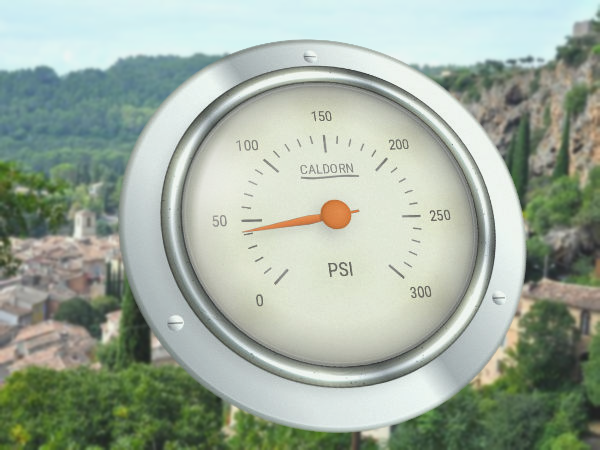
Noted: {"value": 40, "unit": "psi"}
